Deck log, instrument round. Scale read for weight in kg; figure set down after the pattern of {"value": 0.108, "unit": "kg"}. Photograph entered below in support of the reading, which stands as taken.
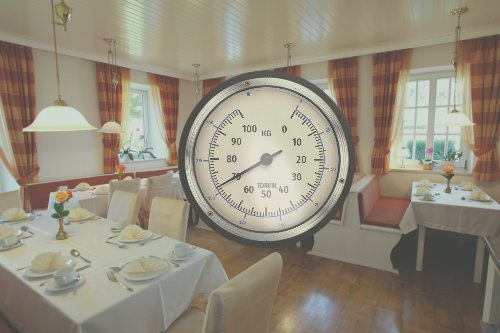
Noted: {"value": 70, "unit": "kg"}
